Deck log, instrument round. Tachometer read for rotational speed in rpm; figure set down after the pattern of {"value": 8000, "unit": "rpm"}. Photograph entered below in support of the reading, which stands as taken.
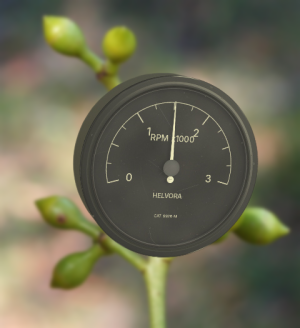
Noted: {"value": 1500, "unit": "rpm"}
